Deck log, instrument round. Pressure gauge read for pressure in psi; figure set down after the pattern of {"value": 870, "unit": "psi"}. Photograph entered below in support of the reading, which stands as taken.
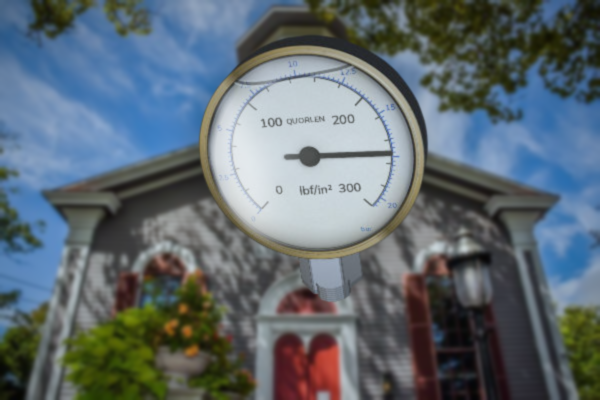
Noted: {"value": 250, "unit": "psi"}
